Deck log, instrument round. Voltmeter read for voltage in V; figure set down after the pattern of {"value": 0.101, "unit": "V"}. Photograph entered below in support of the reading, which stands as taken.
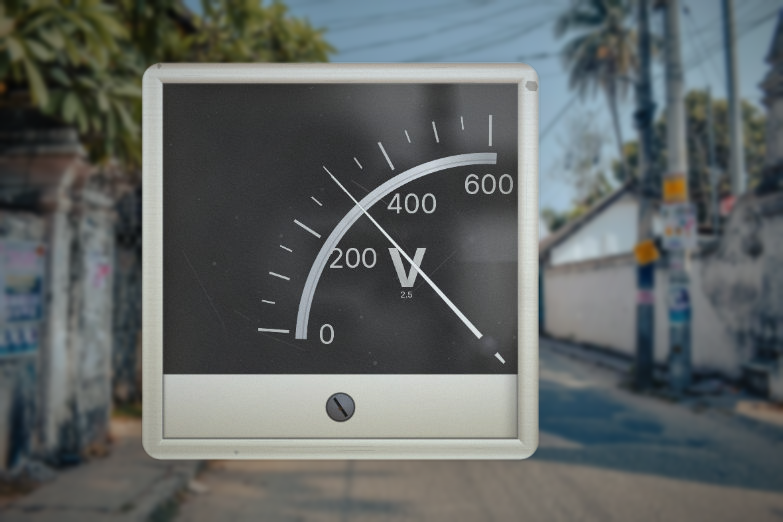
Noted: {"value": 300, "unit": "V"}
